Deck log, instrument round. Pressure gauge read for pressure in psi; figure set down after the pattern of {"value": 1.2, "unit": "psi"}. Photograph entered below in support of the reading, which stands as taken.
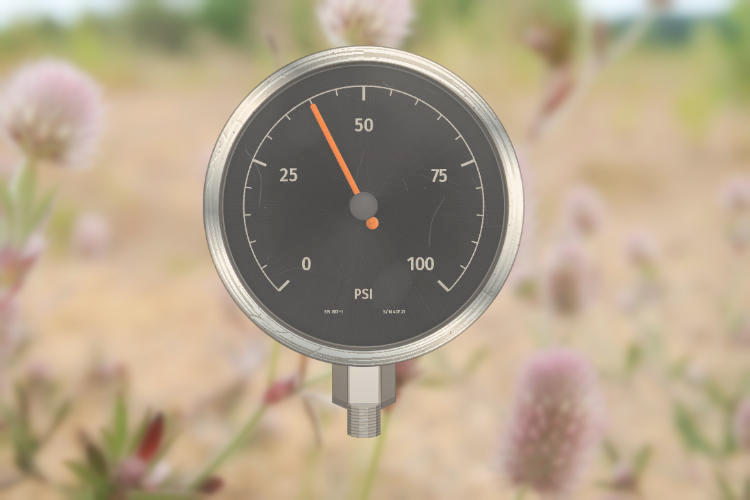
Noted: {"value": 40, "unit": "psi"}
